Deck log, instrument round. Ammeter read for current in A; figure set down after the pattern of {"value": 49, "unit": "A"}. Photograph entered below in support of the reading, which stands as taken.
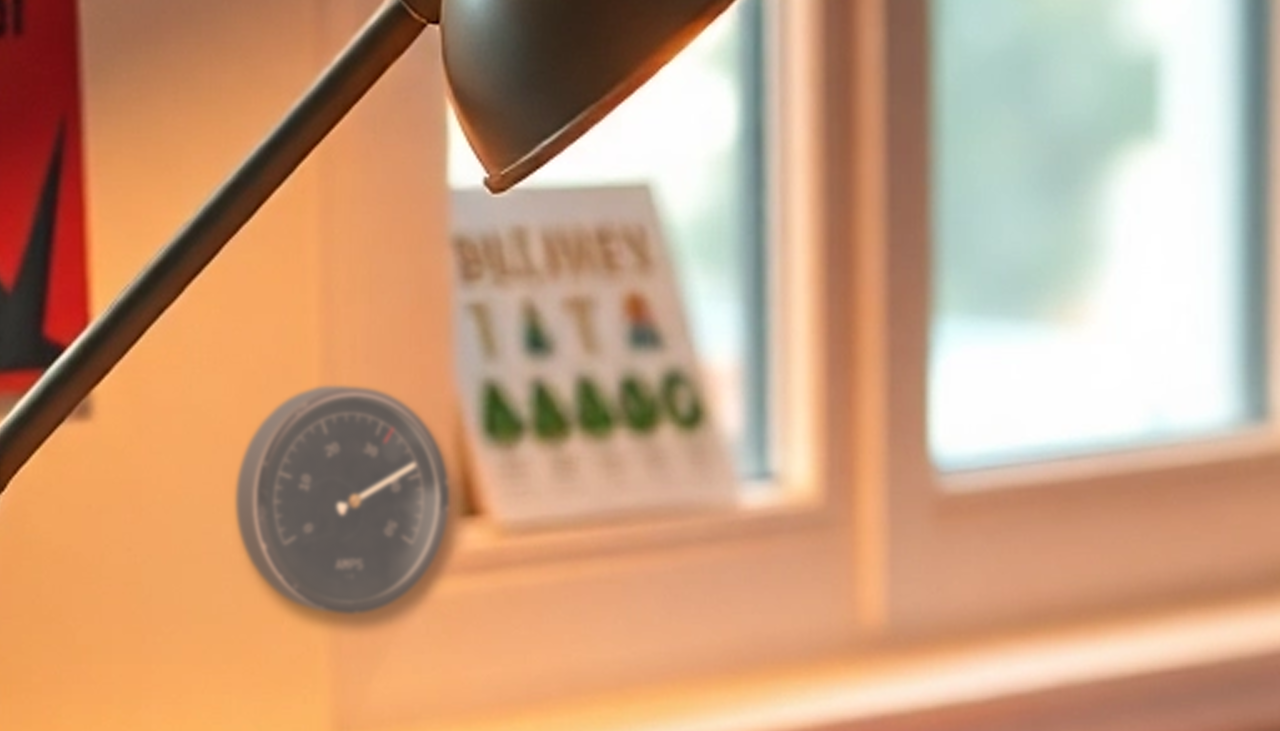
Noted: {"value": 38, "unit": "A"}
